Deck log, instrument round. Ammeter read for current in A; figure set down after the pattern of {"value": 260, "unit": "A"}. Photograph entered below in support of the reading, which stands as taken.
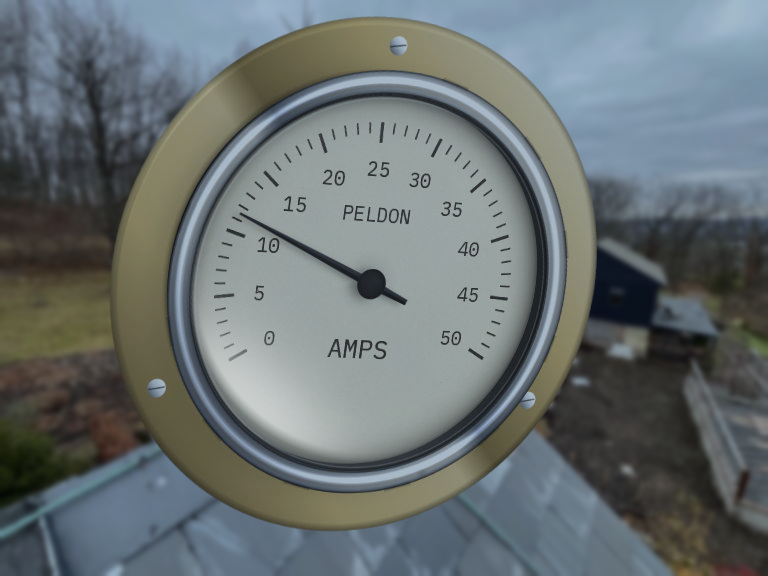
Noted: {"value": 11.5, "unit": "A"}
